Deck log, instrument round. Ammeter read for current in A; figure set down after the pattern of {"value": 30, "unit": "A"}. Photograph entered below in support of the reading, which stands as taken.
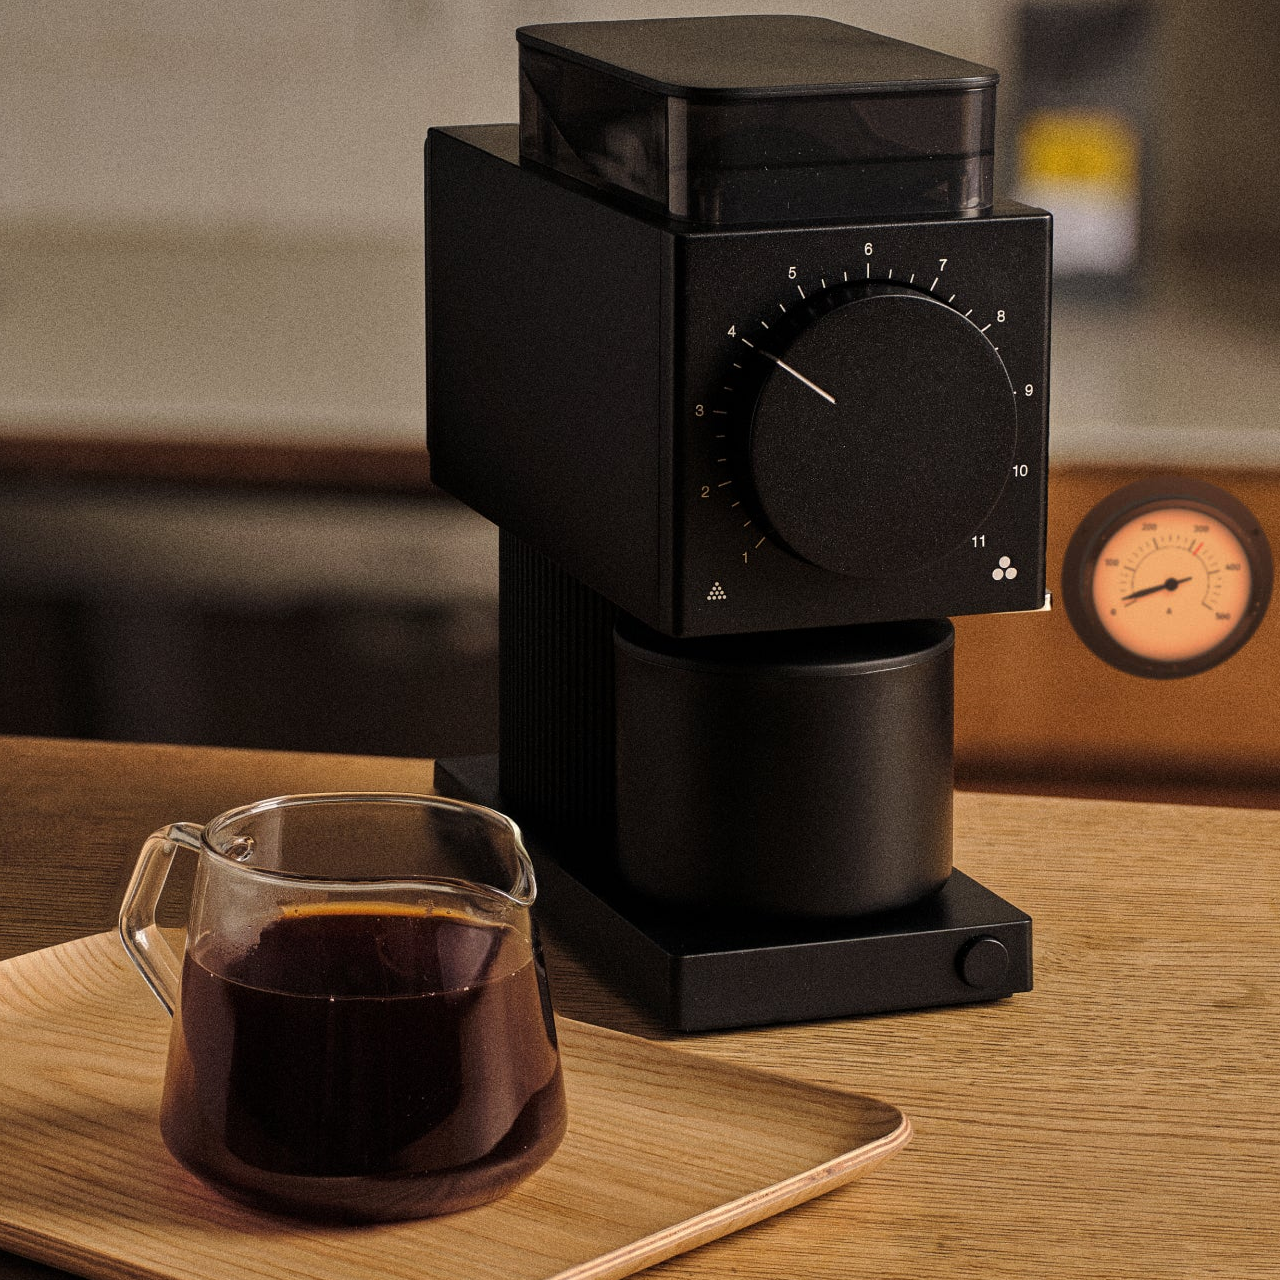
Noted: {"value": 20, "unit": "A"}
